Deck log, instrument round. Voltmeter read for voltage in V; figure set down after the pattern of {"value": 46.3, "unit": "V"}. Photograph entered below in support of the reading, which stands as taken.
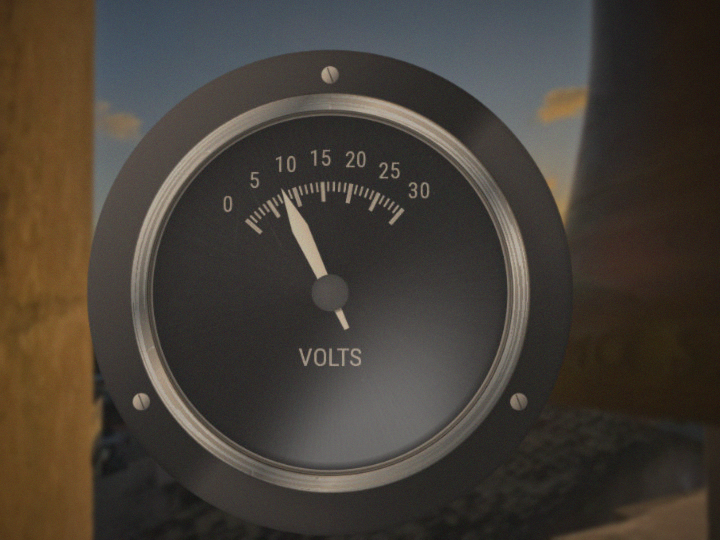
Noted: {"value": 8, "unit": "V"}
